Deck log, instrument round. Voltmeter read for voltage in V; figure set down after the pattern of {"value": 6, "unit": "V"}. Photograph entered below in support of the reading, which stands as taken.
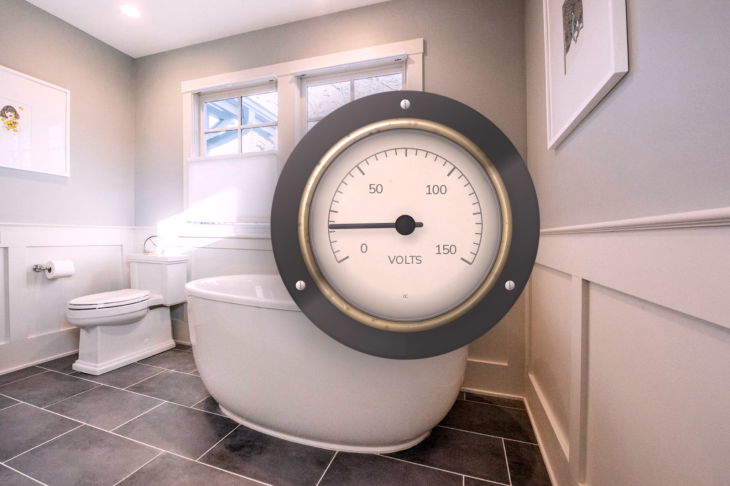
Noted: {"value": 17.5, "unit": "V"}
